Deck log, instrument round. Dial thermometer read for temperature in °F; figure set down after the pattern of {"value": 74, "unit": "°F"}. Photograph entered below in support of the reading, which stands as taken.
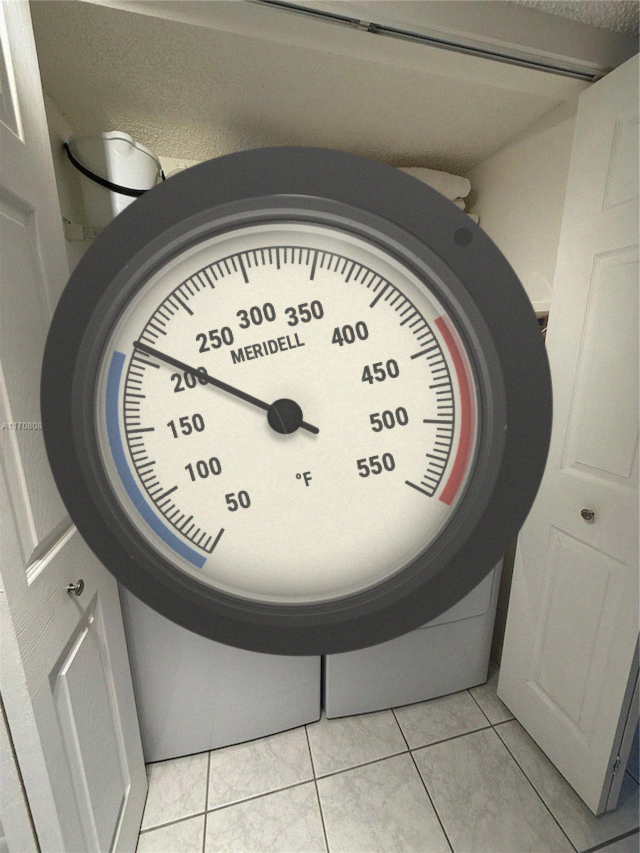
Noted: {"value": 210, "unit": "°F"}
